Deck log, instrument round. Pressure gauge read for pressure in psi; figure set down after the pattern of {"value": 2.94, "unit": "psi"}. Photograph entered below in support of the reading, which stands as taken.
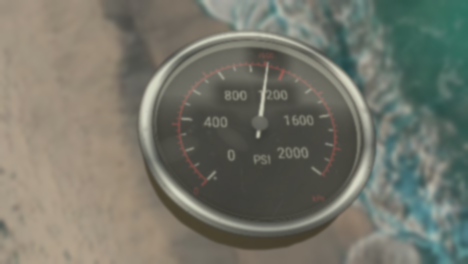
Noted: {"value": 1100, "unit": "psi"}
